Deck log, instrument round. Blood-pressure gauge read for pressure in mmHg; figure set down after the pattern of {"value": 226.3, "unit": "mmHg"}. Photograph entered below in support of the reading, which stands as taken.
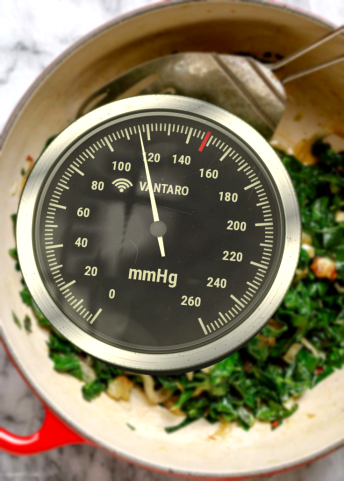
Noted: {"value": 116, "unit": "mmHg"}
